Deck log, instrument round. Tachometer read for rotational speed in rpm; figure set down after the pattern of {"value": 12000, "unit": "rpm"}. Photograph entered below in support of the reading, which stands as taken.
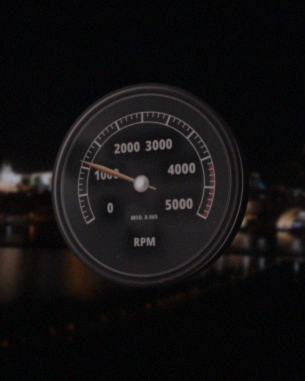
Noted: {"value": 1100, "unit": "rpm"}
